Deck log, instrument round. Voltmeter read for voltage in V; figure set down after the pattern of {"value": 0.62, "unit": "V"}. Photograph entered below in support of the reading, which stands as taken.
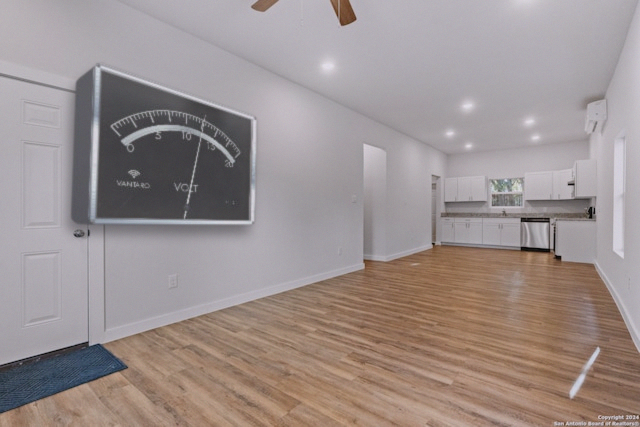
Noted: {"value": 12.5, "unit": "V"}
